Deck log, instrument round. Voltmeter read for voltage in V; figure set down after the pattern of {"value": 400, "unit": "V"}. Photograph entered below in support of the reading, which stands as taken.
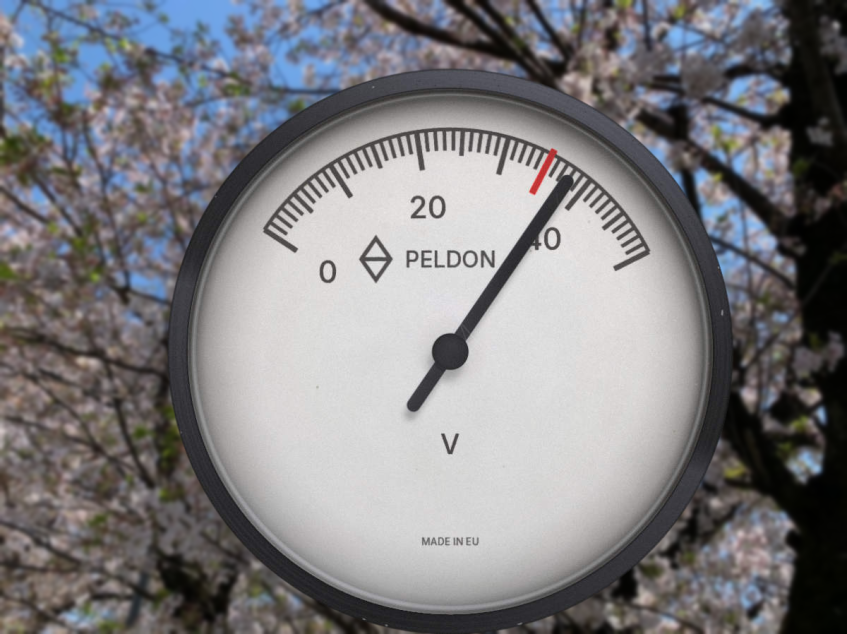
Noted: {"value": 38, "unit": "V"}
